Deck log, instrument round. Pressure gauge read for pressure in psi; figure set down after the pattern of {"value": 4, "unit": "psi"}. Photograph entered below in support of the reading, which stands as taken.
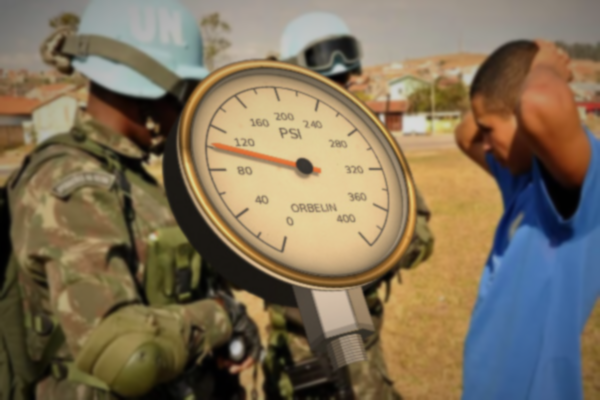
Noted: {"value": 100, "unit": "psi"}
